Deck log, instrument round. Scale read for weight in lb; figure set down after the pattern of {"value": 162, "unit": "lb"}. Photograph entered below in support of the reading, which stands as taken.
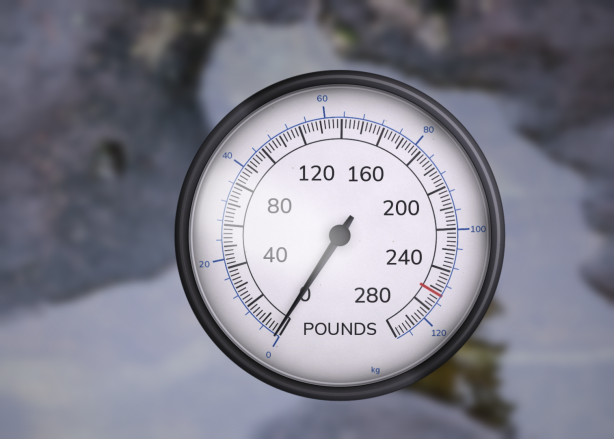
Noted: {"value": 2, "unit": "lb"}
